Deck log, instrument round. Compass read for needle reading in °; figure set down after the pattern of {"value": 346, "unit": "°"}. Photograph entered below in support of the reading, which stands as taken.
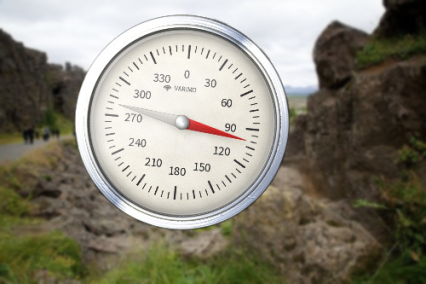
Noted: {"value": 100, "unit": "°"}
